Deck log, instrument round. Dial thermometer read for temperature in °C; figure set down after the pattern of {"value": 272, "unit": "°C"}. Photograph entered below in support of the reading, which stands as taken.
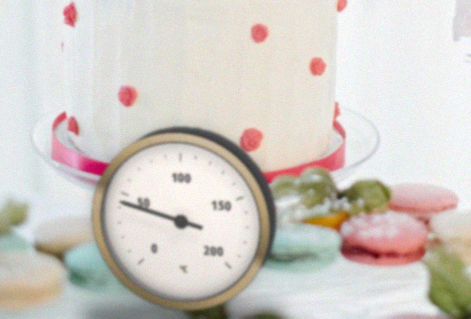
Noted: {"value": 45, "unit": "°C"}
